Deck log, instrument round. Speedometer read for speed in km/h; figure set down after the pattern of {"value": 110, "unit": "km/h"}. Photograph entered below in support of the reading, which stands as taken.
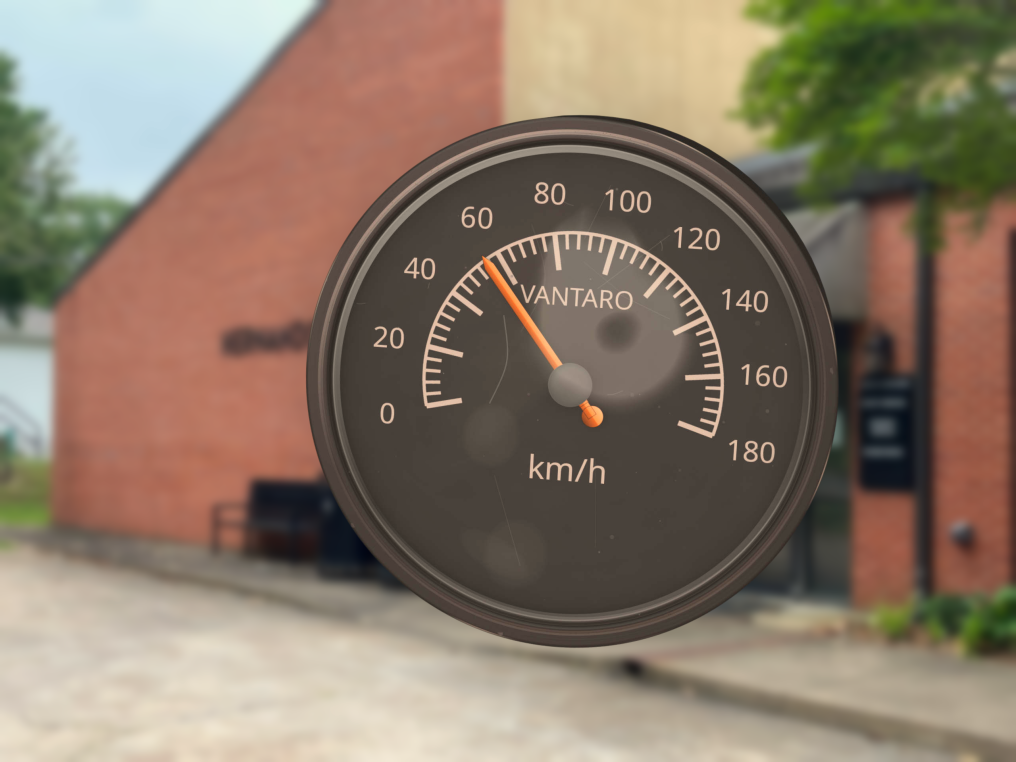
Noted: {"value": 56, "unit": "km/h"}
